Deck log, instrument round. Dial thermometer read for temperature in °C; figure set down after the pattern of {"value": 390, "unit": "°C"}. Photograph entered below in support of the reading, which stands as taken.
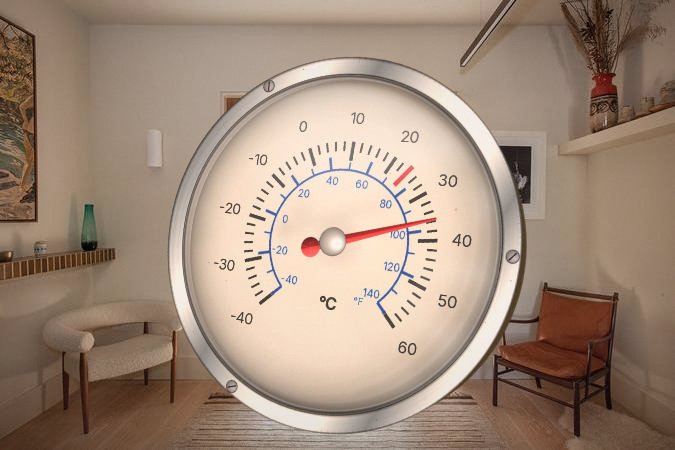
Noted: {"value": 36, "unit": "°C"}
